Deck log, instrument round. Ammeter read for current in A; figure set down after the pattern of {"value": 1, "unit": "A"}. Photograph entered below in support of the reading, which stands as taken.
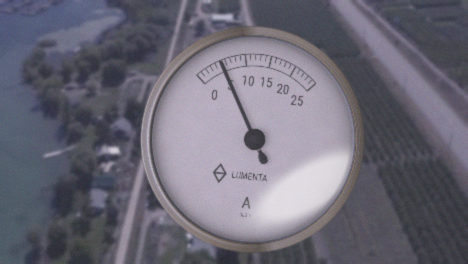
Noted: {"value": 5, "unit": "A"}
